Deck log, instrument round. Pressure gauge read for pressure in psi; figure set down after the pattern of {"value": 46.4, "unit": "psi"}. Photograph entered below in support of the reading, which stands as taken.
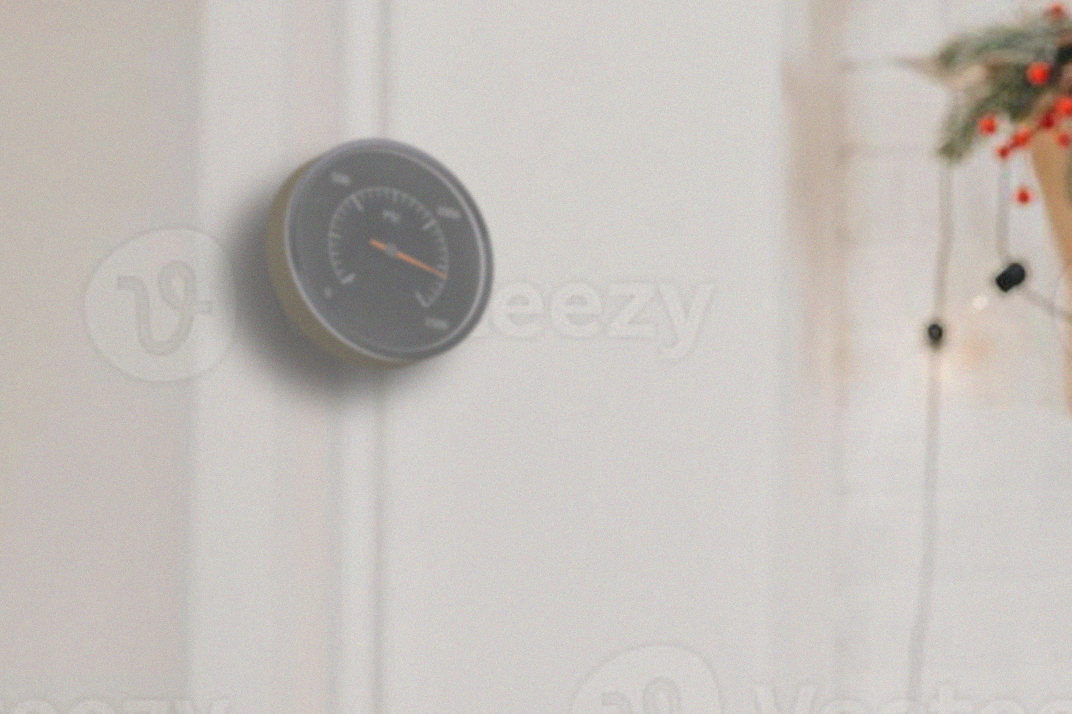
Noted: {"value": 1300, "unit": "psi"}
